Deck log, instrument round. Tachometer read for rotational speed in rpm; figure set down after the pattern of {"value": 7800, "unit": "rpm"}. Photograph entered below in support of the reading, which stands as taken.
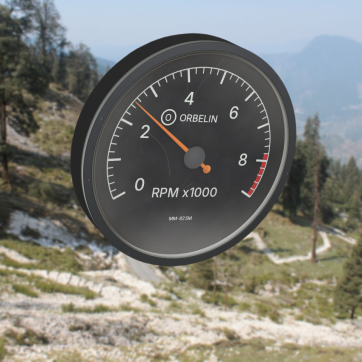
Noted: {"value": 2500, "unit": "rpm"}
